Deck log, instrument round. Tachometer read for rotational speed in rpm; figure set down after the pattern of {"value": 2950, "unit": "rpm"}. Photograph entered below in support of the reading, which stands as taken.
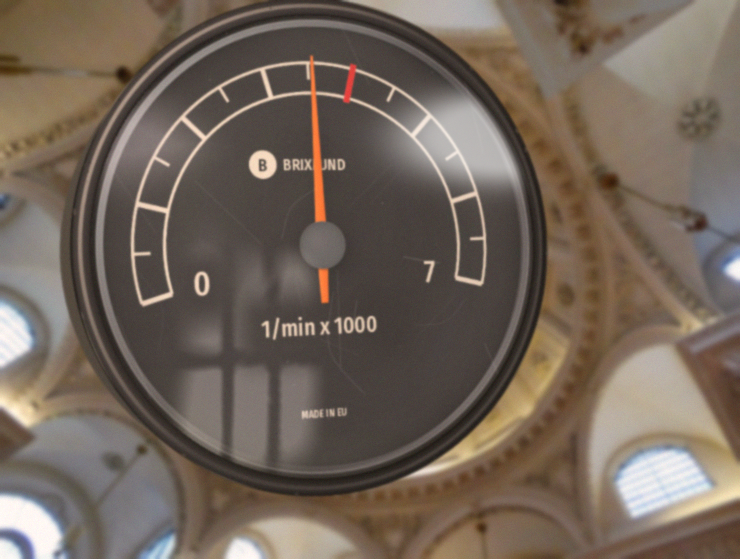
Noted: {"value": 3500, "unit": "rpm"}
